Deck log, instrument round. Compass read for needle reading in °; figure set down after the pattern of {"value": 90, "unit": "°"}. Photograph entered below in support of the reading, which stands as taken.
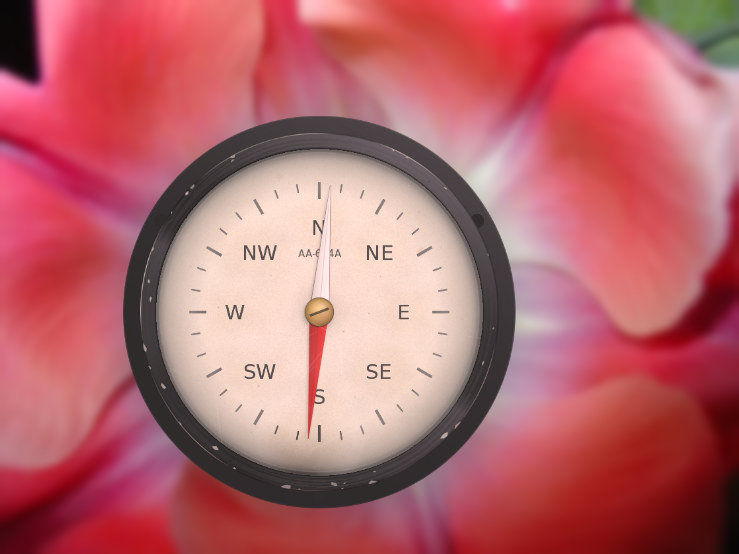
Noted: {"value": 185, "unit": "°"}
